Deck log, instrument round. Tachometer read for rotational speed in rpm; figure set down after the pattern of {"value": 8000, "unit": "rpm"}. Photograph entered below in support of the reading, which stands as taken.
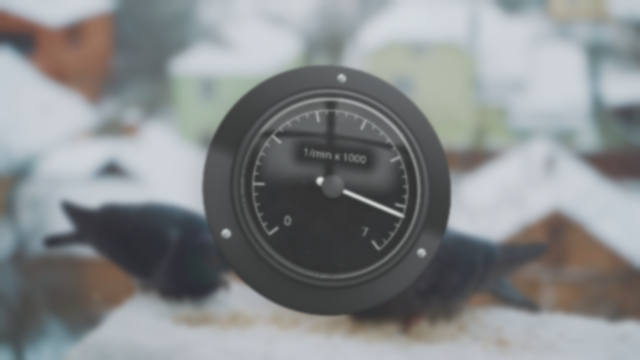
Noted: {"value": 6200, "unit": "rpm"}
